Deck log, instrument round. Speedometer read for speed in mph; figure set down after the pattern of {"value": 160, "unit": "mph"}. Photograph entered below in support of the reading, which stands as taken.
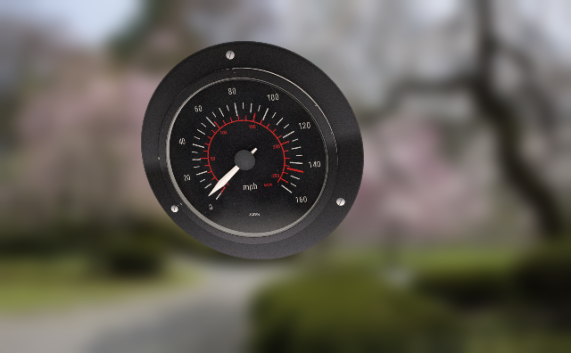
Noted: {"value": 5, "unit": "mph"}
